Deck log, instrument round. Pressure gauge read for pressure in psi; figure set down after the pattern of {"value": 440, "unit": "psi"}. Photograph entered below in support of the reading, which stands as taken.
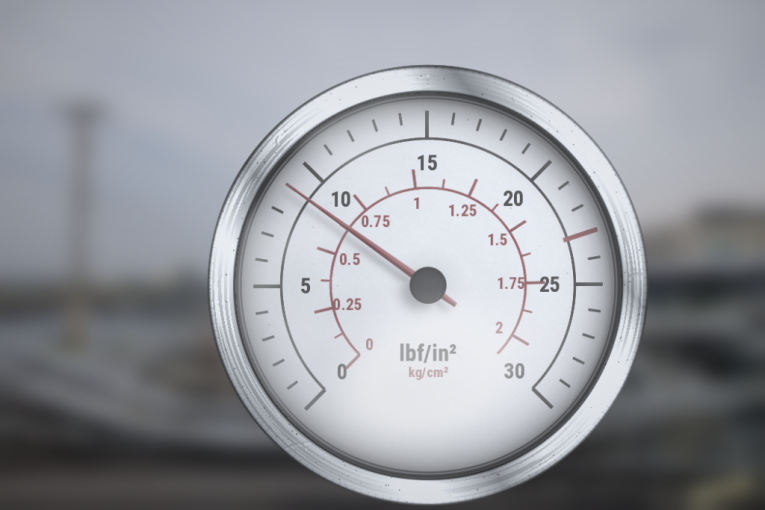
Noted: {"value": 9, "unit": "psi"}
